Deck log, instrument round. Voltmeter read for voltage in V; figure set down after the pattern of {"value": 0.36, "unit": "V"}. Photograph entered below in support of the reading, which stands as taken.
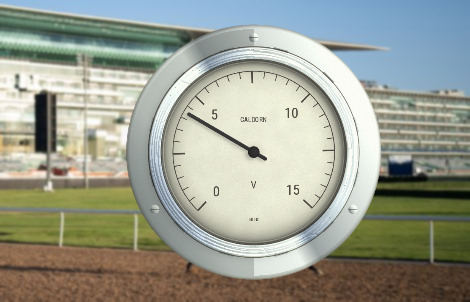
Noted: {"value": 4.25, "unit": "V"}
